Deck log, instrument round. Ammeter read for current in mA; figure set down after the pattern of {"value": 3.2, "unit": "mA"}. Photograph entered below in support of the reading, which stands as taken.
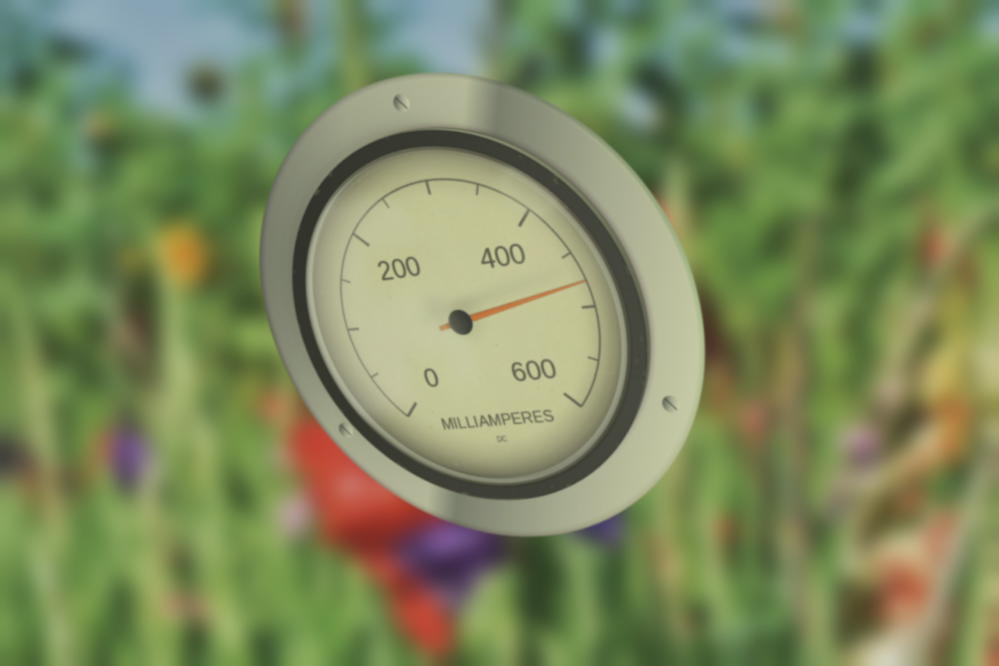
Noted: {"value": 475, "unit": "mA"}
